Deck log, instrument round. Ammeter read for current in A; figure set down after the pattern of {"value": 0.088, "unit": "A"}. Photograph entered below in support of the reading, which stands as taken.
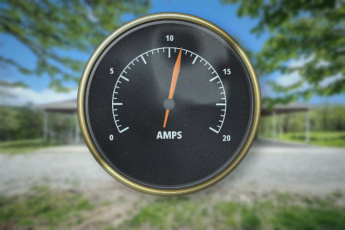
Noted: {"value": 11, "unit": "A"}
